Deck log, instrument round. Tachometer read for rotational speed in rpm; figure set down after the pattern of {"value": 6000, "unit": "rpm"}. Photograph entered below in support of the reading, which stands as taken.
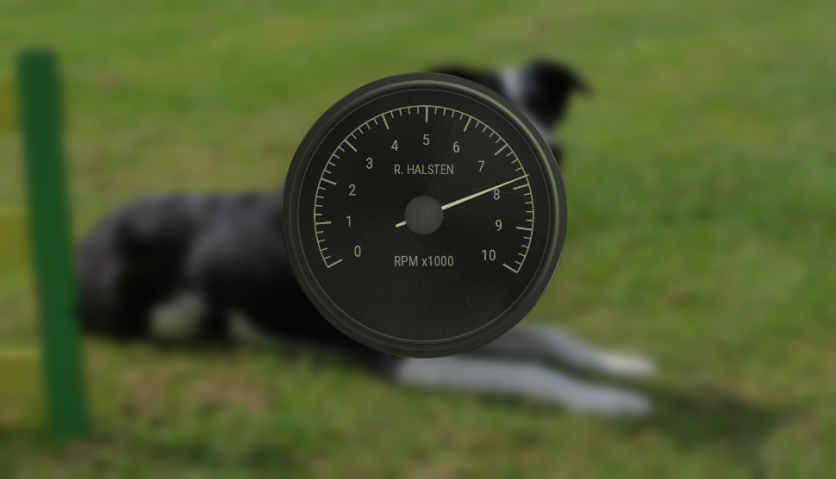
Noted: {"value": 7800, "unit": "rpm"}
